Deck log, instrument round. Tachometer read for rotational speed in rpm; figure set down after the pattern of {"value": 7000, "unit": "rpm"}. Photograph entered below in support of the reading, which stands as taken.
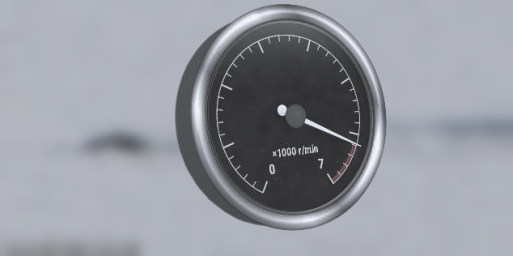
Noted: {"value": 6200, "unit": "rpm"}
